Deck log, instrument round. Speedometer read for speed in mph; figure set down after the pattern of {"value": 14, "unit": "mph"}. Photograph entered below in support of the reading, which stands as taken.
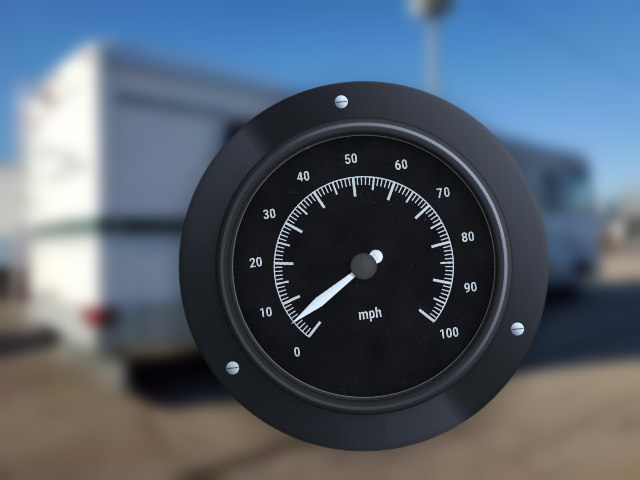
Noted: {"value": 5, "unit": "mph"}
